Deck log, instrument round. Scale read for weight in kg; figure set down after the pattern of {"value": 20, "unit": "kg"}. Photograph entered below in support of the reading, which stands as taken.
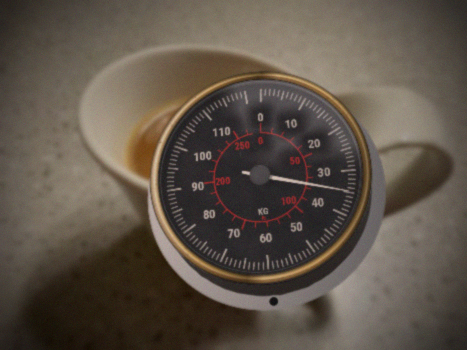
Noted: {"value": 35, "unit": "kg"}
